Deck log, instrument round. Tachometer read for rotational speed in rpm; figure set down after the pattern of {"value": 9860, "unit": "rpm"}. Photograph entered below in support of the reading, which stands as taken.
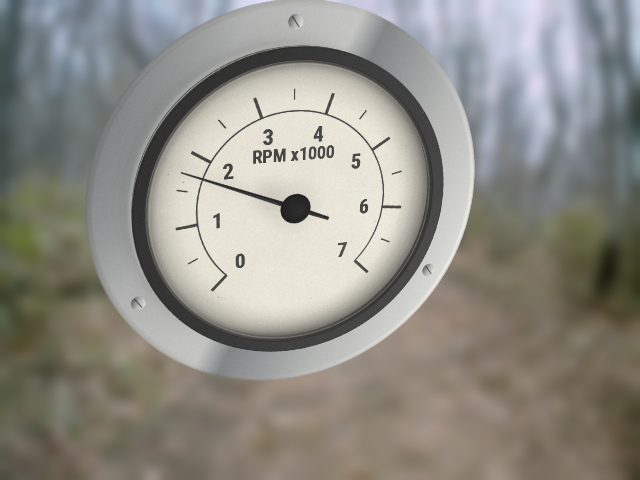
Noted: {"value": 1750, "unit": "rpm"}
